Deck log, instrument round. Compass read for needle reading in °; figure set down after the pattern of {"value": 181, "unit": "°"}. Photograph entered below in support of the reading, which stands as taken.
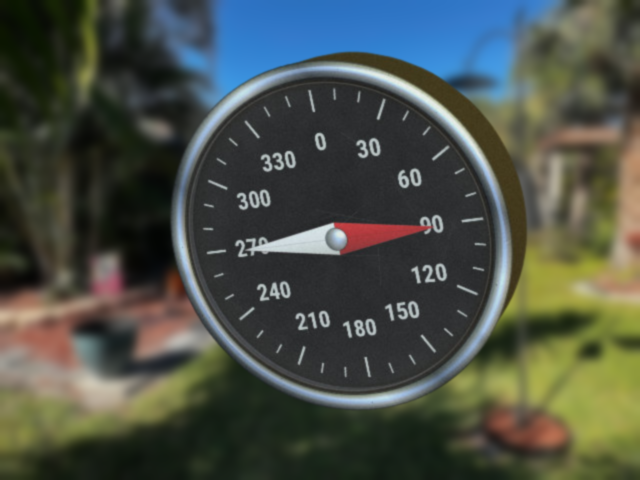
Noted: {"value": 90, "unit": "°"}
